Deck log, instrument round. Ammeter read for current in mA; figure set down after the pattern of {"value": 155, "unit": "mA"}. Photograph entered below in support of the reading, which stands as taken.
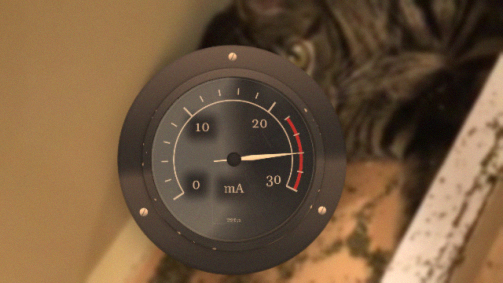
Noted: {"value": 26, "unit": "mA"}
